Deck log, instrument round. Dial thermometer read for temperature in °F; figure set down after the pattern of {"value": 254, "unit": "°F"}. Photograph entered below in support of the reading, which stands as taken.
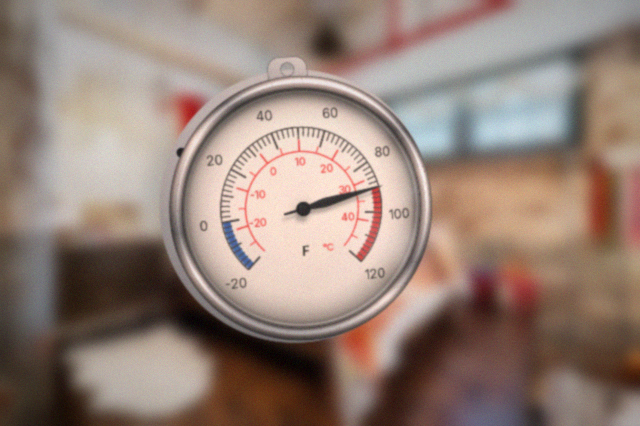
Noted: {"value": 90, "unit": "°F"}
